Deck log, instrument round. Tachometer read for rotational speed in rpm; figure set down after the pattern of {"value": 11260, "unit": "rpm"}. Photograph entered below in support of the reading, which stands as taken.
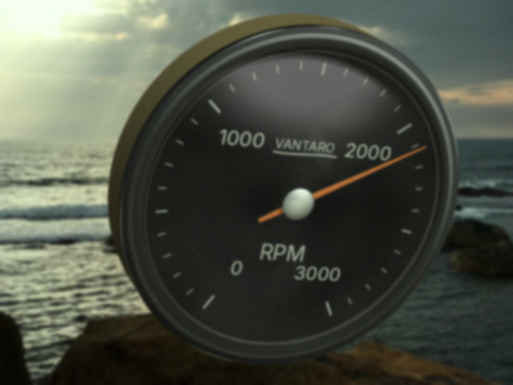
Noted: {"value": 2100, "unit": "rpm"}
